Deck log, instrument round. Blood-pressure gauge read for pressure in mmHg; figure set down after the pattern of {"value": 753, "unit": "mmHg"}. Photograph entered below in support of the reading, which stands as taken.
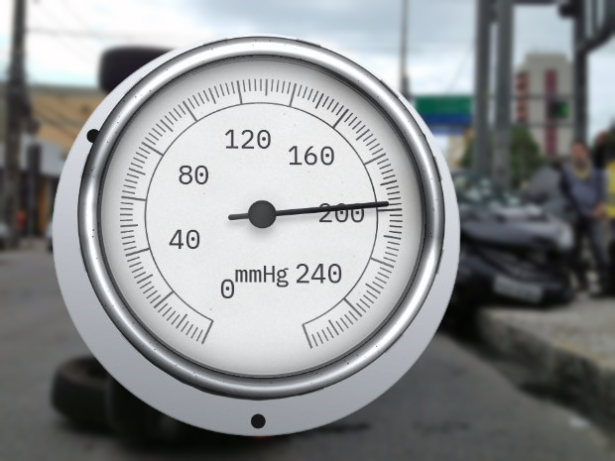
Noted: {"value": 198, "unit": "mmHg"}
